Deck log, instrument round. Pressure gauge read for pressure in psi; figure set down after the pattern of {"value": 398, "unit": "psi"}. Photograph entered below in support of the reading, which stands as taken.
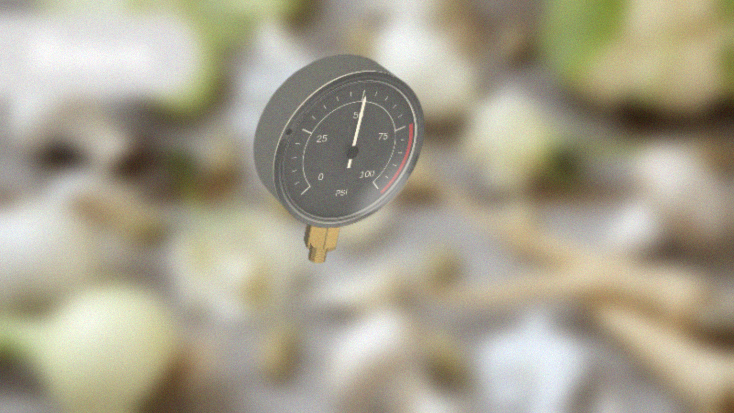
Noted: {"value": 50, "unit": "psi"}
